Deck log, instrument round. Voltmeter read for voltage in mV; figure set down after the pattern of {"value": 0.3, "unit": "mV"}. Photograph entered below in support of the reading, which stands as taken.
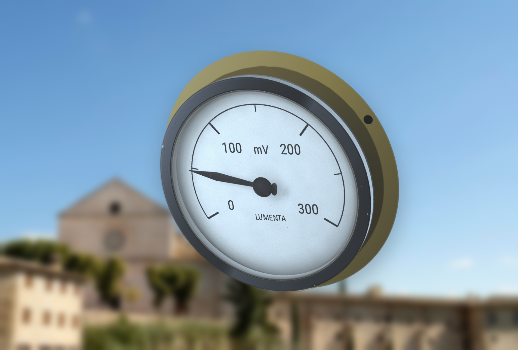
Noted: {"value": 50, "unit": "mV"}
